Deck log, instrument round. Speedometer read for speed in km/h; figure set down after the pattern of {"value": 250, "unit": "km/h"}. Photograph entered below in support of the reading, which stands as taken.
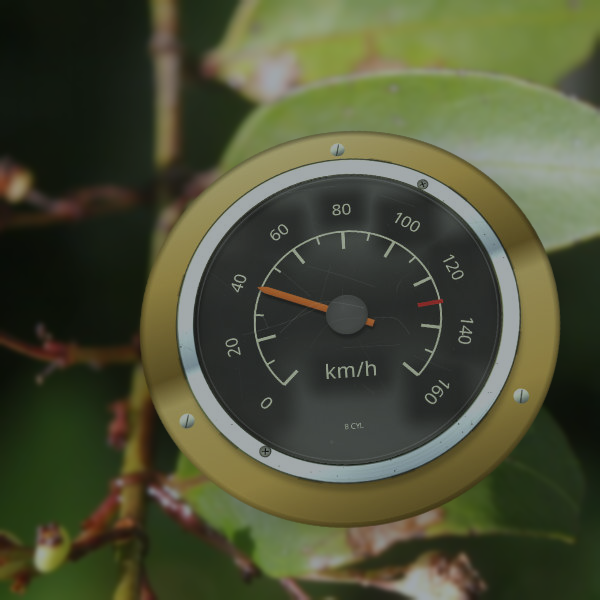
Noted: {"value": 40, "unit": "km/h"}
